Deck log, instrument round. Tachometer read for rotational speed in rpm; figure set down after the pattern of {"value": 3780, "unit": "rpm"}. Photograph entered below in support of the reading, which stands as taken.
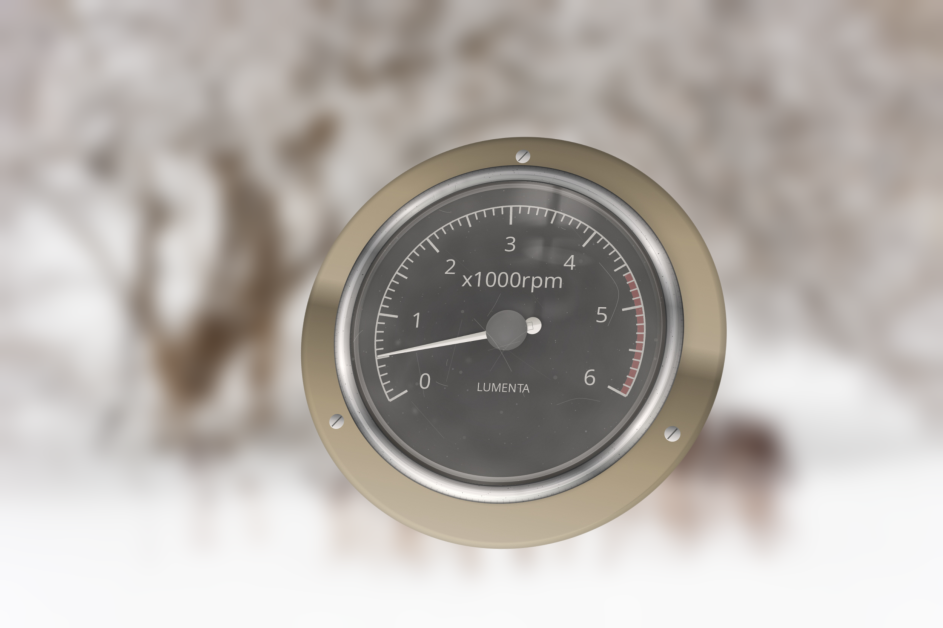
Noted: {"value": 500, "unit": "rpm"}
